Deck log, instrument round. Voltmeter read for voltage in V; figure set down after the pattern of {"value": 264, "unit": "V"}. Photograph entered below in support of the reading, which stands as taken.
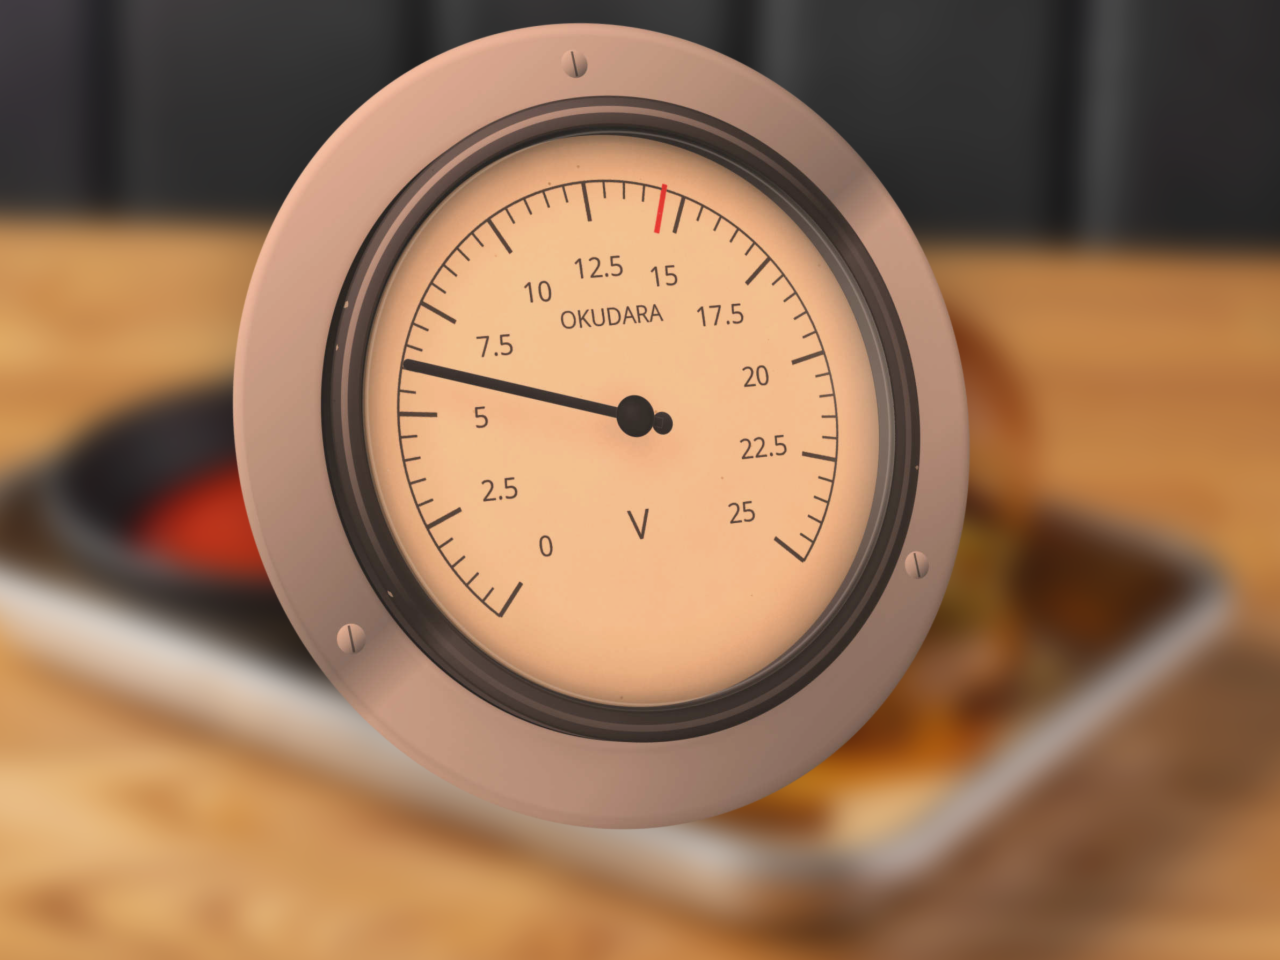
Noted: {"value": 6, "unit": "V"}
